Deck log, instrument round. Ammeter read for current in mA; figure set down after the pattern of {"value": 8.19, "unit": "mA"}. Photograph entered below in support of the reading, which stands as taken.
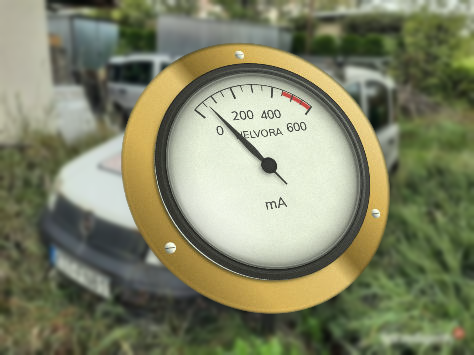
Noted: {"value": 50, "unit": "mA"}
